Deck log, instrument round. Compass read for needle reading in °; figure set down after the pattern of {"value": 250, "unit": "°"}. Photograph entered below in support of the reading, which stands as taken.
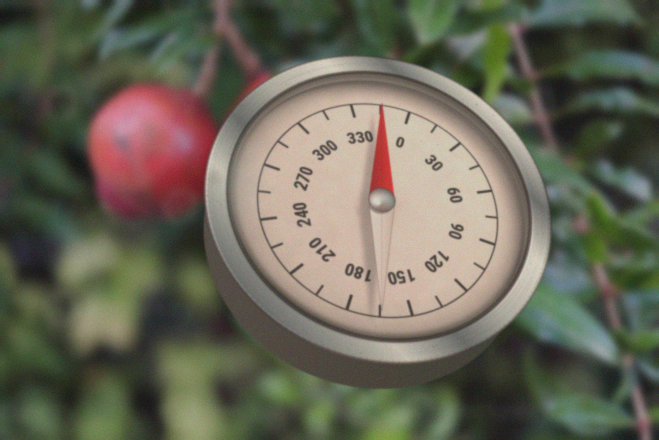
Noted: {"value": 345, "unit": "°"}
